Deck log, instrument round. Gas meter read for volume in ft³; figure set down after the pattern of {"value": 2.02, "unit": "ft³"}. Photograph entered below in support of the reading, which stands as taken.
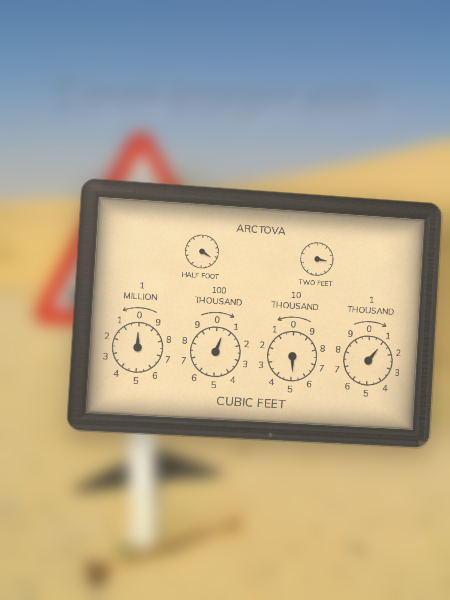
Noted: {"value": 5100, "unit": "ft³"}
